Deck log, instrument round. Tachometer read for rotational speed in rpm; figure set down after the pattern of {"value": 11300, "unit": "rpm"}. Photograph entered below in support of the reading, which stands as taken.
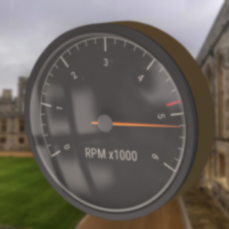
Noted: {"value": 5200, "unit": "rpm"}
